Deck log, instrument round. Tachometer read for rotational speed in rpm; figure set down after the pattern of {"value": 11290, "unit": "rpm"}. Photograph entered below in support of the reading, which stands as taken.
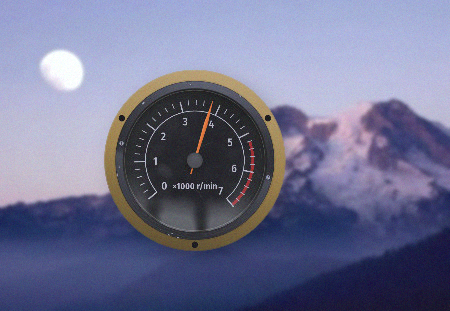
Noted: {"value": 3800, "unit": "rpm"}
